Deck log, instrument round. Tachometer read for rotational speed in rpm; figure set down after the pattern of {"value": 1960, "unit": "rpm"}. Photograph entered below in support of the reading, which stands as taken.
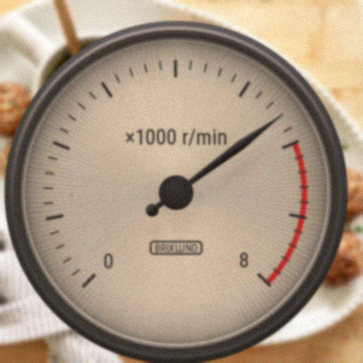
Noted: {"value": 5600, "unit": "rpm"}
